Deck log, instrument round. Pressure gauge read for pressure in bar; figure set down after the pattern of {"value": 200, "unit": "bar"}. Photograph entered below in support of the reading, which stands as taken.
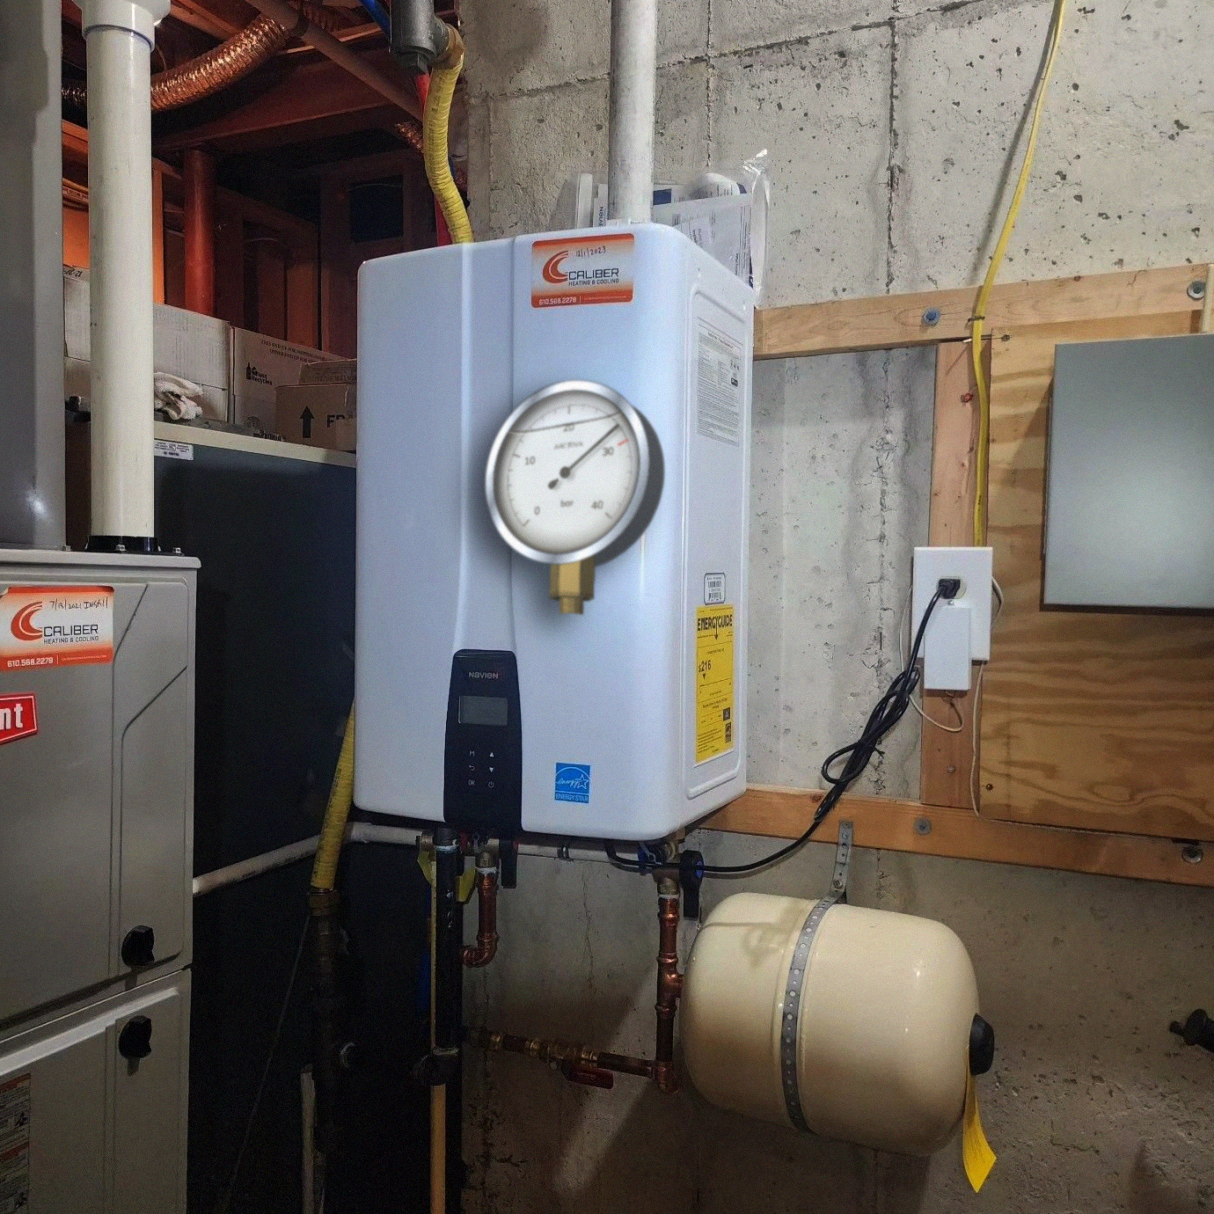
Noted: {"value": 28, "unit": "bar"}
